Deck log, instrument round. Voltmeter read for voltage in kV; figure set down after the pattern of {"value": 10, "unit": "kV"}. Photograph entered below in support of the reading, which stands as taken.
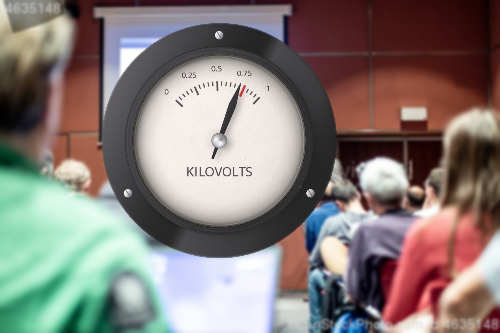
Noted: {"value": 0.75, "unit": "kV"}
